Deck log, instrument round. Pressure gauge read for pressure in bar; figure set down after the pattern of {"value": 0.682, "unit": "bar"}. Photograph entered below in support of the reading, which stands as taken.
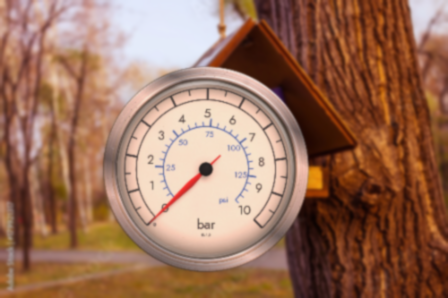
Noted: {"value": 0, "unit": "bar"}
